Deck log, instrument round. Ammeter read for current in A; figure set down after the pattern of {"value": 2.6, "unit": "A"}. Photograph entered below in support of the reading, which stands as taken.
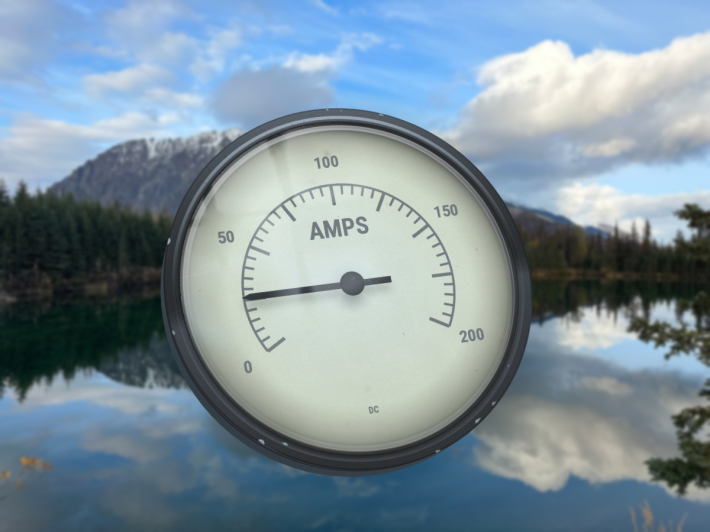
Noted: {"value": 25, "unit": "A"}
